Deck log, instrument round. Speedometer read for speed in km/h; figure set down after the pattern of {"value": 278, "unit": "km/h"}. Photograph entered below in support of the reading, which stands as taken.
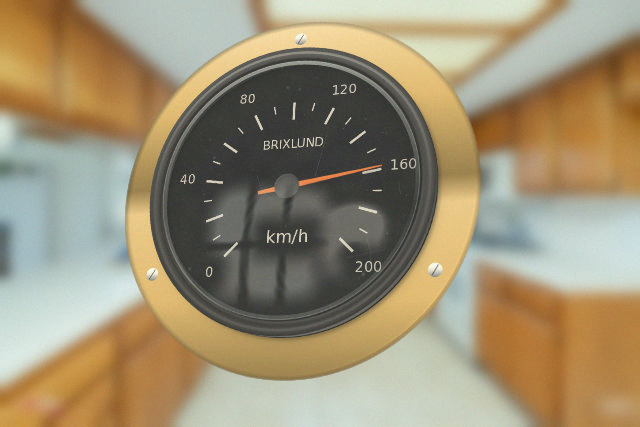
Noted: {"value": 160, "unit": "km/h"}
